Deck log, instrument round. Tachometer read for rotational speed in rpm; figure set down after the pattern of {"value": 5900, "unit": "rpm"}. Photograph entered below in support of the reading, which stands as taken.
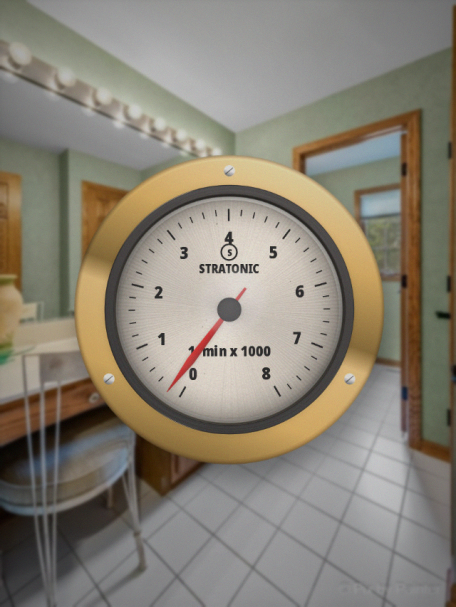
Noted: {"value": 200, "unit": "rpm"}
